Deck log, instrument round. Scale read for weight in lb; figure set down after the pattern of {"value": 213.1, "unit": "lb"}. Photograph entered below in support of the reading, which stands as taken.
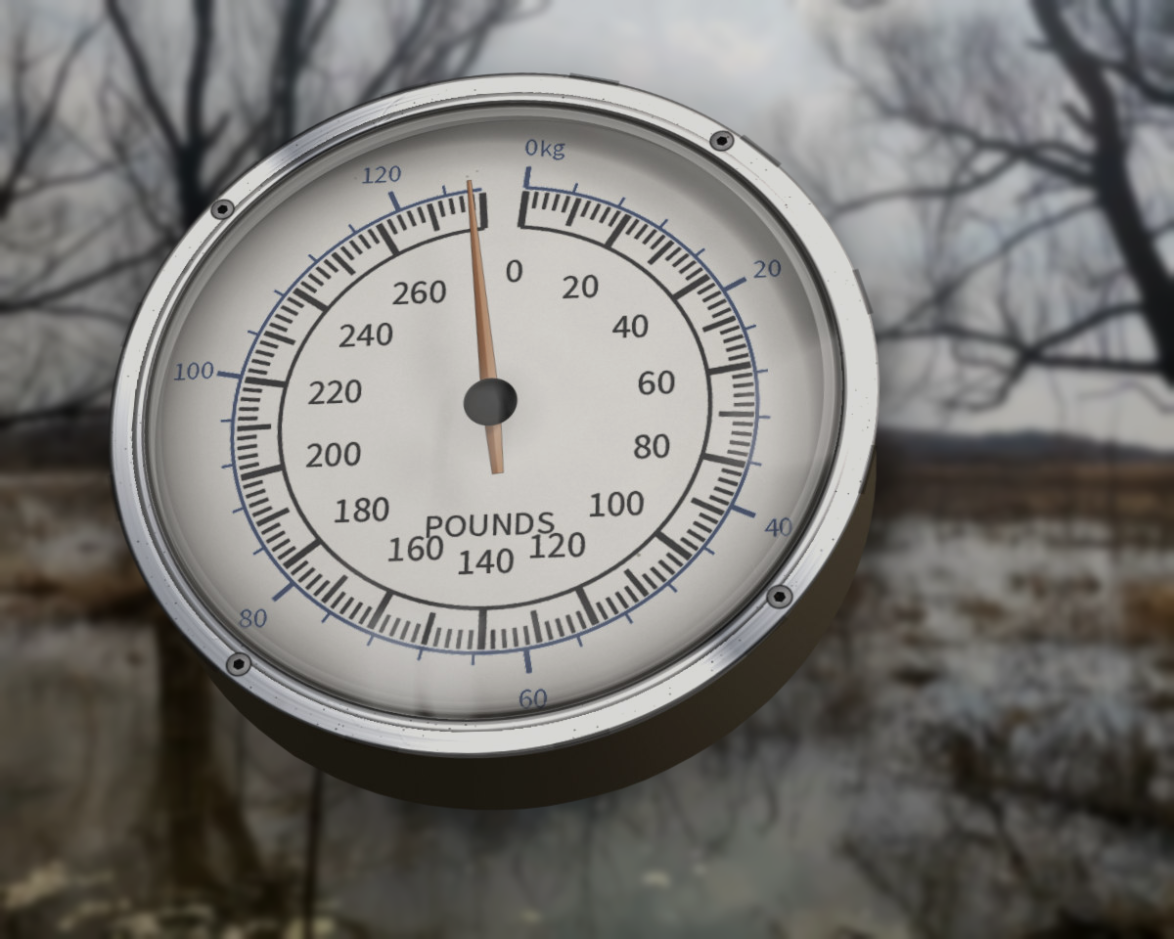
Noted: {"value": 278, "unit": "lb"}
